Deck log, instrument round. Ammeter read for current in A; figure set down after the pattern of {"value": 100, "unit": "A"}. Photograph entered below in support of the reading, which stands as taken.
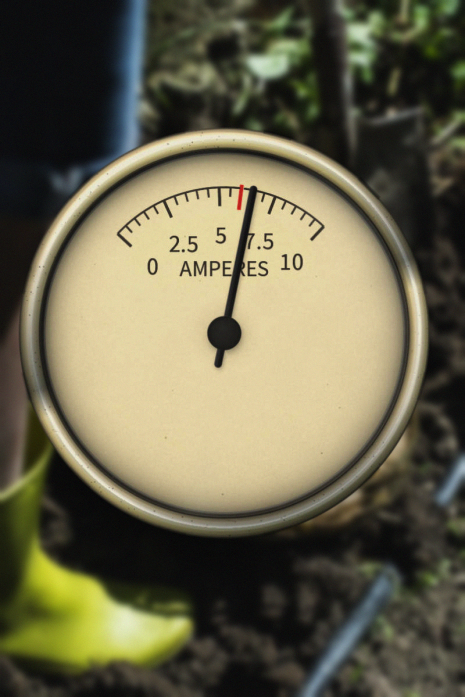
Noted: {"value": 6.5, "unit": "A"}
